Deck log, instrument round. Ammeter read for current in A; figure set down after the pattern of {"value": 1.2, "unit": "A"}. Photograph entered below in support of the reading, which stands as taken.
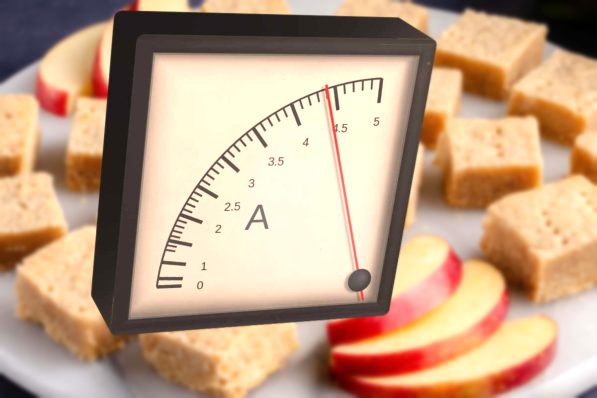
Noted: {"value": 4.4, "unit": "A"}
